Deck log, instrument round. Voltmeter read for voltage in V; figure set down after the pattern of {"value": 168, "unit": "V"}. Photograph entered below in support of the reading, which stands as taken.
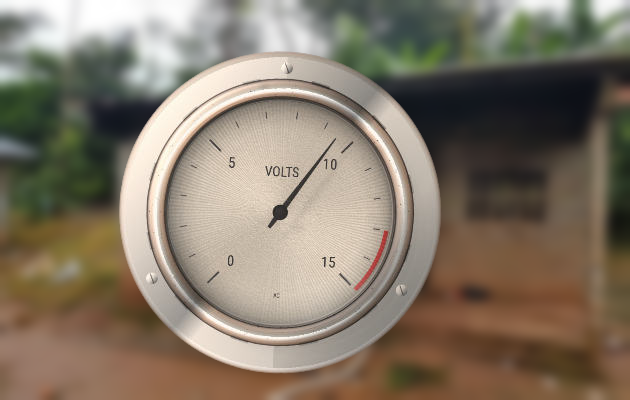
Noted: {"value": 9.5, "unit": "V"}
